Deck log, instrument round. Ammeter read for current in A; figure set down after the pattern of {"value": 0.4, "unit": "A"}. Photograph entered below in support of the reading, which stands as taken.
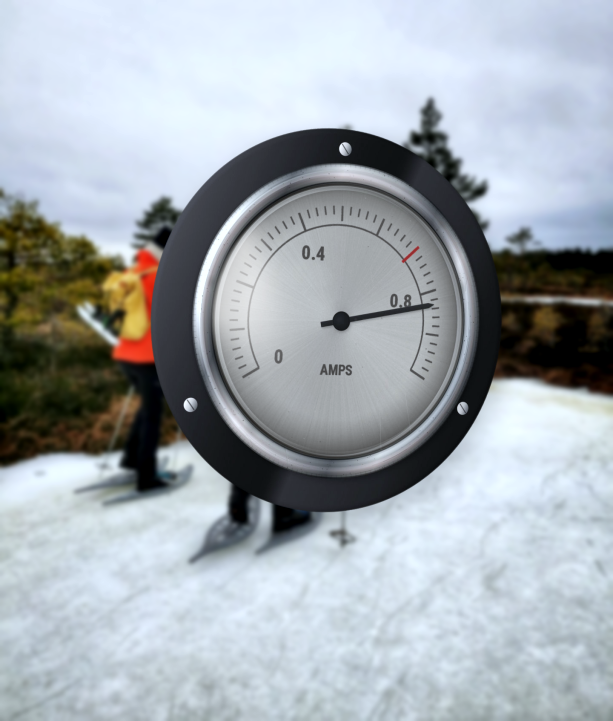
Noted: {"value": 0.83, "unit": "A"}
